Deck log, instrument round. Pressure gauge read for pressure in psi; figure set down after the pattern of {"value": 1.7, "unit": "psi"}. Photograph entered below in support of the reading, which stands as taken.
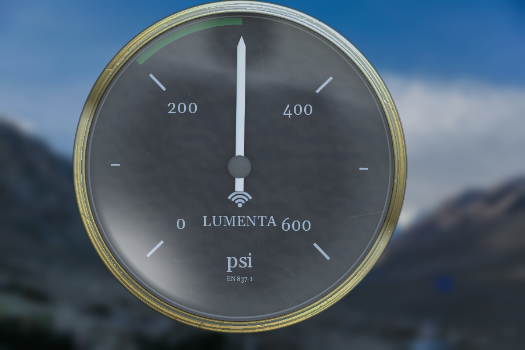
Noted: {"value": 300, "unit": "psi"}
